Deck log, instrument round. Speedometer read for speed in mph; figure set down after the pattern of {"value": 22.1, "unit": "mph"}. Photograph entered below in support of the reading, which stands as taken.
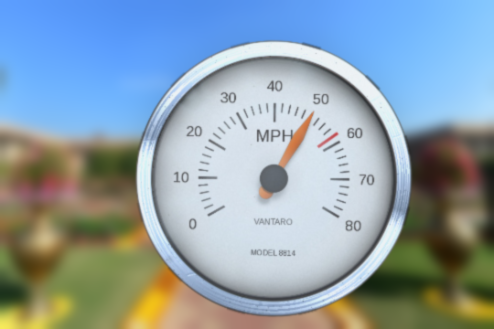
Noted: {"value": 50, "unit": "mph"}
